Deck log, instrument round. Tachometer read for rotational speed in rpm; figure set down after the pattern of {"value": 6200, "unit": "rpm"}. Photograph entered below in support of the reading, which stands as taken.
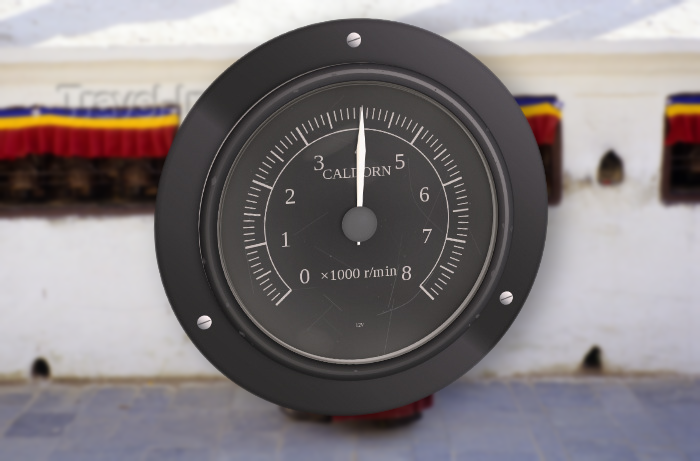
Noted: {"value": 4000, "unit": "rpm"}
